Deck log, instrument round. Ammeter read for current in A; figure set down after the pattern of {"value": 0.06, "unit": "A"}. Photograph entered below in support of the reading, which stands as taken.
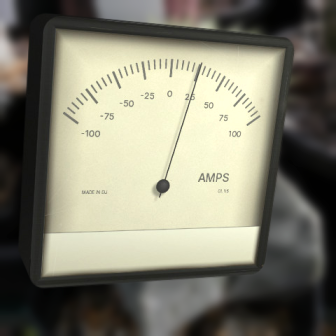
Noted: {"value": 25, "unit": "A"}
